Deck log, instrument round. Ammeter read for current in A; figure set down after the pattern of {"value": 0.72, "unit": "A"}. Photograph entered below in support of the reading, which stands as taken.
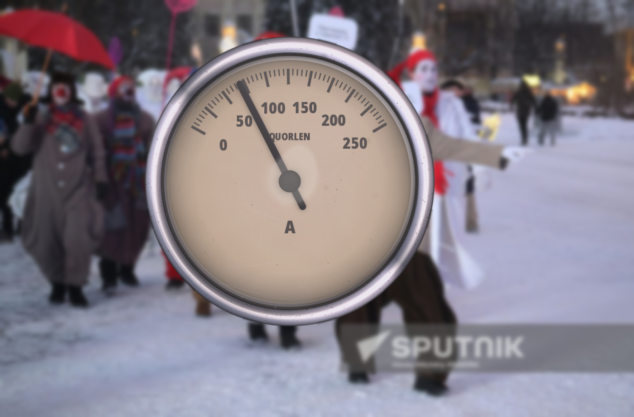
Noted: {"value": 70, "unit": "A"}
